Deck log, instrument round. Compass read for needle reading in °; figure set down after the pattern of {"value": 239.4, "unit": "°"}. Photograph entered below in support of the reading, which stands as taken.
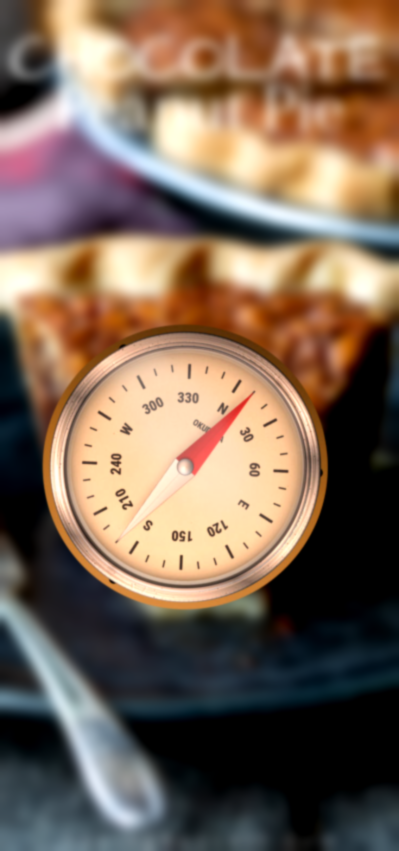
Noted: {"value": 10, "unit": "°"}
